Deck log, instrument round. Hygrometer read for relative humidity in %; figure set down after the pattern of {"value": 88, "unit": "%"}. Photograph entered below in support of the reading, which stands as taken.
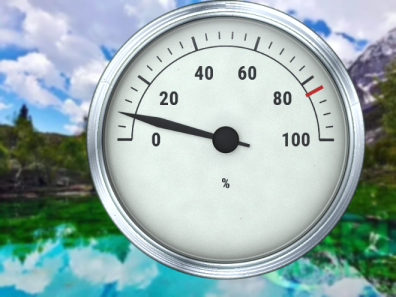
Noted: {"value": 8, "unit": "%"}
